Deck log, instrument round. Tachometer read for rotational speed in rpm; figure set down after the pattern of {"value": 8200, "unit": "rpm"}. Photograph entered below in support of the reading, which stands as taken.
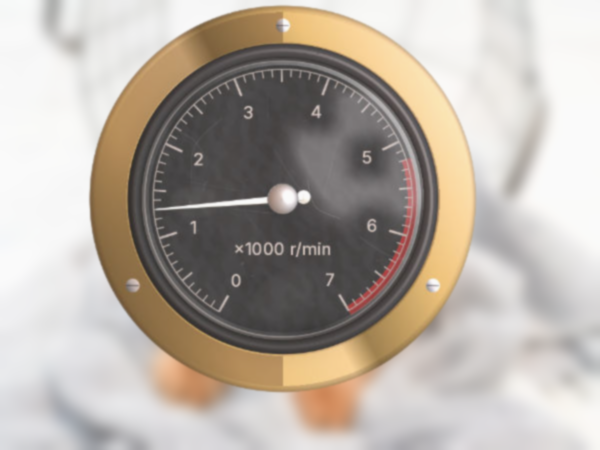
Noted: {"value": 1300, "unit": "rpm"}
